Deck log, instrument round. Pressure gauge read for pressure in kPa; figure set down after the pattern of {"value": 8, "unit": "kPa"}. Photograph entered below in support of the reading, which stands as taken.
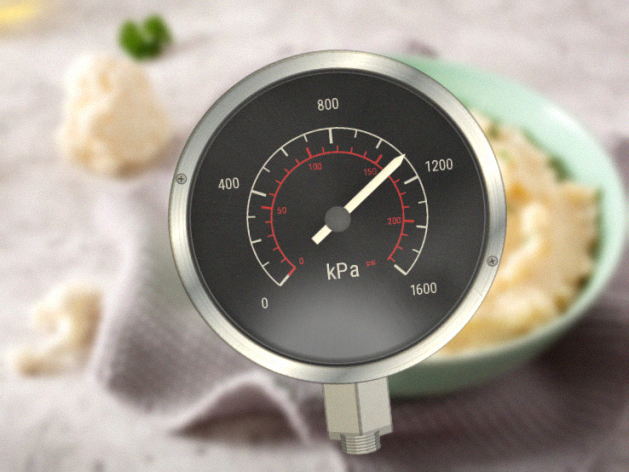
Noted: {"value": 1100, "unit": "kPa"}
